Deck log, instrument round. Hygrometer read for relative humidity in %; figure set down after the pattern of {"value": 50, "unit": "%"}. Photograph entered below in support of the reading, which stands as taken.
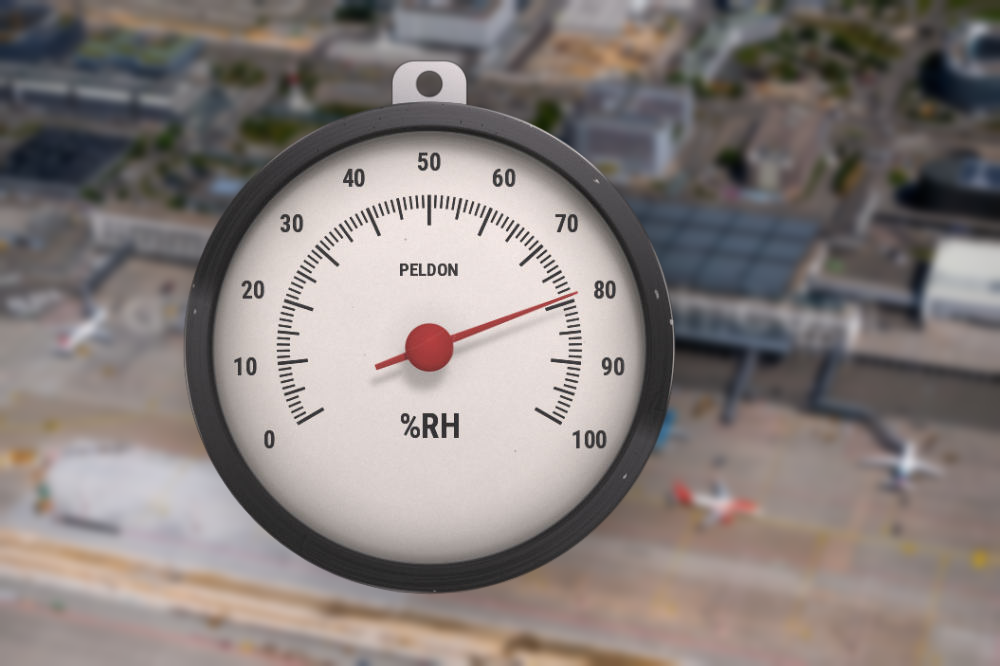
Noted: {"value": 79, "unit": "%"}
